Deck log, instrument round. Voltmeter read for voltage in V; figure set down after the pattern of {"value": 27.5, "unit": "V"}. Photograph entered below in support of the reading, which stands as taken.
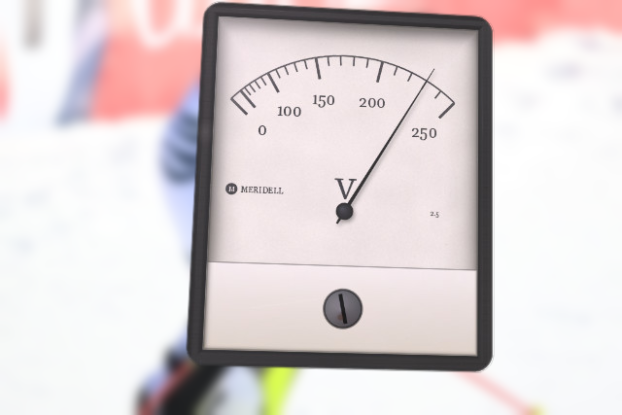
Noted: {"value": 230, "unit": "V"}
